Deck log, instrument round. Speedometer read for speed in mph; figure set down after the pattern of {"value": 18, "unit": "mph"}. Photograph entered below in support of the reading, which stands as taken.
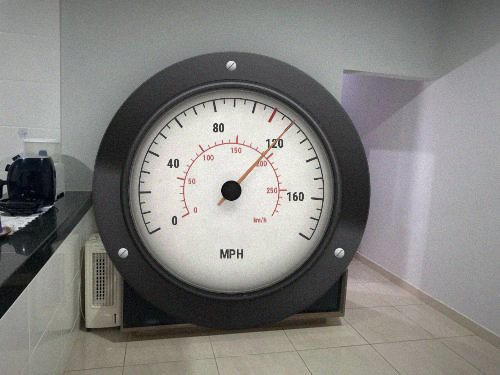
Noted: {"value": 120, "unit": "mph"}
